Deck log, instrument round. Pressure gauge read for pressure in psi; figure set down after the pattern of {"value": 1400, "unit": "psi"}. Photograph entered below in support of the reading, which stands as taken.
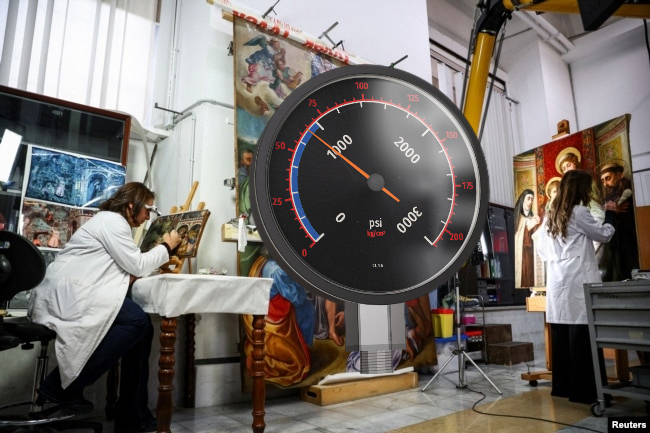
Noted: {"value": 900, "unit": "psi"}
